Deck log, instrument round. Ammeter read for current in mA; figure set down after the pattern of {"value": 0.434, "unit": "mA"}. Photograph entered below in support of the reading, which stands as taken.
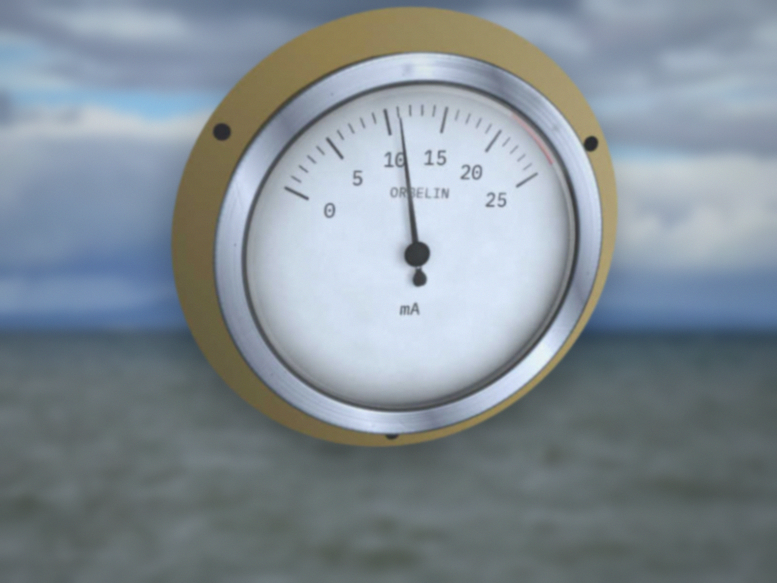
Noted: {"value": 11, "unit": "mA"}
